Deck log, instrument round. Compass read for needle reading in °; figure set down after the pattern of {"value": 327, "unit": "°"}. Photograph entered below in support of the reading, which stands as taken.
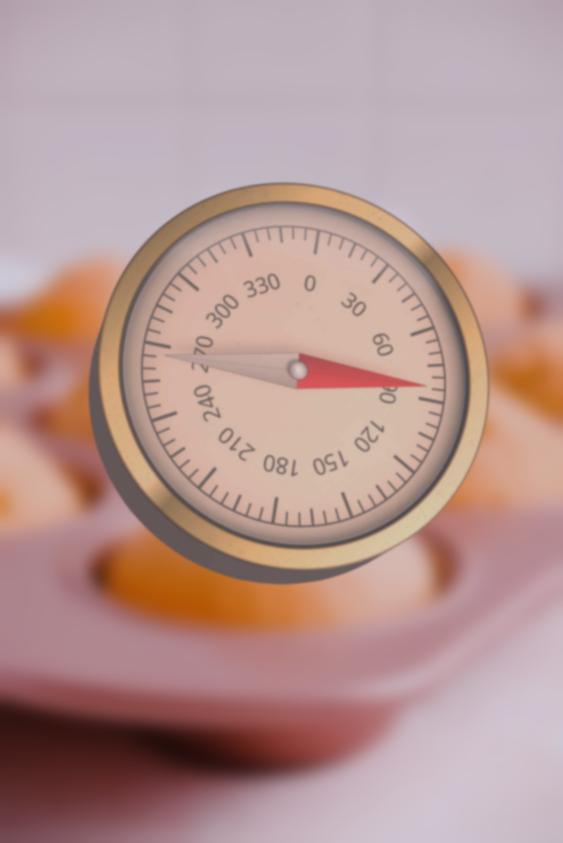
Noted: {"value": 85, "unit": "°"}
